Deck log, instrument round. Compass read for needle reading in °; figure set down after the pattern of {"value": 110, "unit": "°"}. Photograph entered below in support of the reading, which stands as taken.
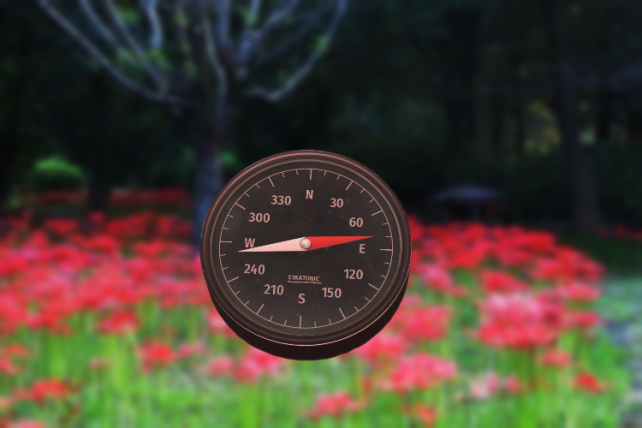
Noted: {"value": 80, "unit": "°"}
